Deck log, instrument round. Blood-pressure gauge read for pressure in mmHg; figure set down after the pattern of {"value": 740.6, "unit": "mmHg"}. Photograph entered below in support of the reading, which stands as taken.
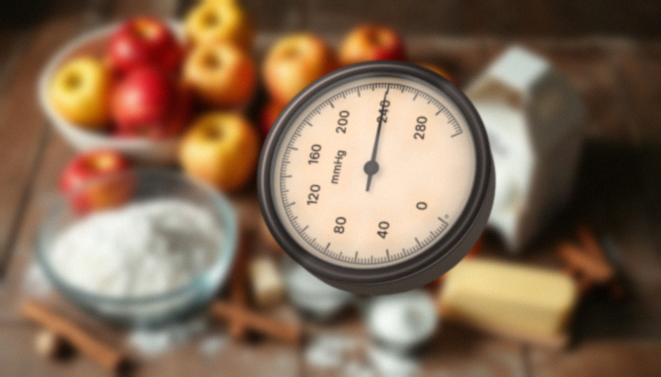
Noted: {"value": 240, "unit": "mmHg"}
